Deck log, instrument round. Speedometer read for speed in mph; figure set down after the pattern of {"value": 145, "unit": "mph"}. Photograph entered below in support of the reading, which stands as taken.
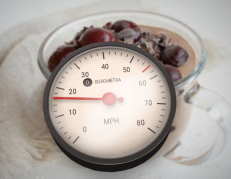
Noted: {"value": 16, "unit": "mph"}
